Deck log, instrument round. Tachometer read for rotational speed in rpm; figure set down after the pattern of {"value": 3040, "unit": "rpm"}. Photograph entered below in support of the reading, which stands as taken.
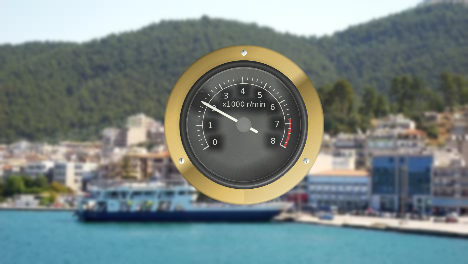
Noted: {"value": 2000, "unit": "rpm"}
